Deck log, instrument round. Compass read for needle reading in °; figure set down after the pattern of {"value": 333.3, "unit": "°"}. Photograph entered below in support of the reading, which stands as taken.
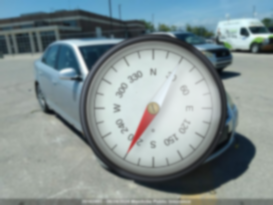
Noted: {"value": 210, "unit": "°"}
